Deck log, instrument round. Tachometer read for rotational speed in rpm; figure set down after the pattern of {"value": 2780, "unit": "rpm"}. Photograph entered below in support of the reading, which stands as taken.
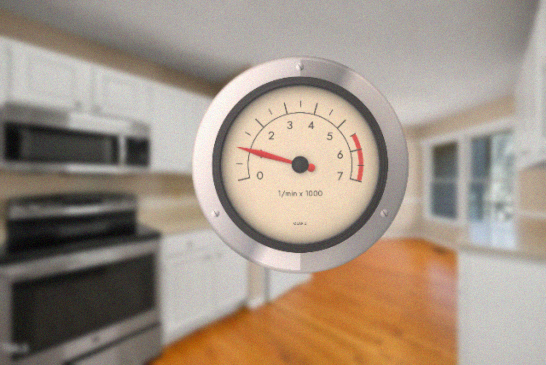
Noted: {"value": 1000, "unit": "rpm"}
